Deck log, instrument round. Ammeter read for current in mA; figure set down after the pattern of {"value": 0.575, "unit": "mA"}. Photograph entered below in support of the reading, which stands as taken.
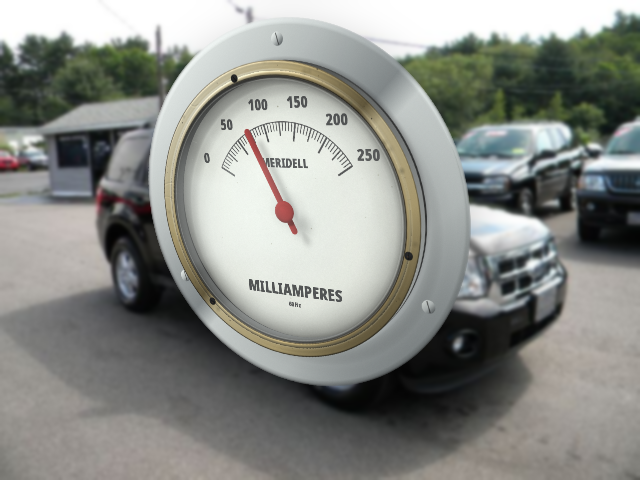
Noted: {"value": 75, "unit": "mA"}
